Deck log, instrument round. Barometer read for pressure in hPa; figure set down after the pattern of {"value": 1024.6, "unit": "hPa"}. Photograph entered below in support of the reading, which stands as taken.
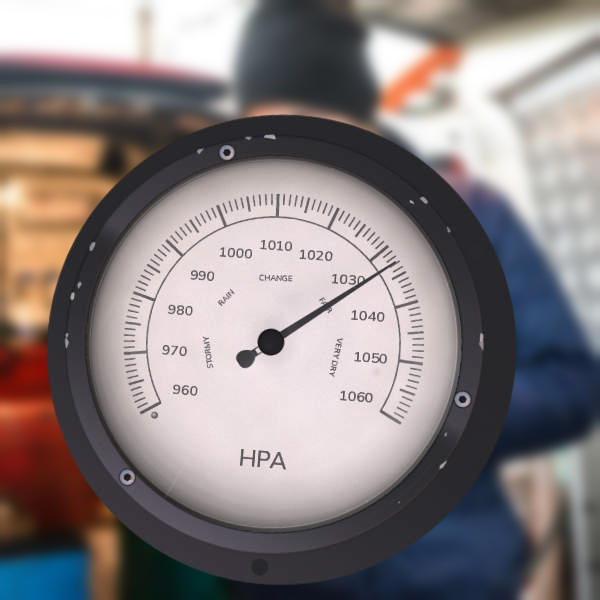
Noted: {"value": 1033, "unit": "hPa"}
